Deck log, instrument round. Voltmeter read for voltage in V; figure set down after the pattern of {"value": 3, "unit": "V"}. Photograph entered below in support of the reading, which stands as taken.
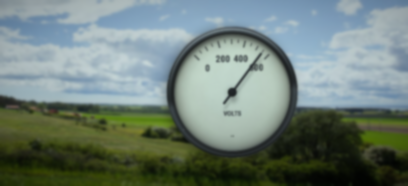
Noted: {"value": 550, "unit": "V"}
